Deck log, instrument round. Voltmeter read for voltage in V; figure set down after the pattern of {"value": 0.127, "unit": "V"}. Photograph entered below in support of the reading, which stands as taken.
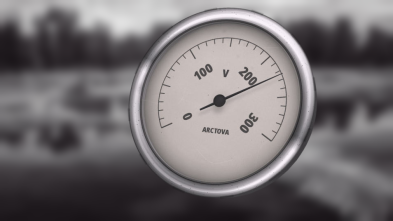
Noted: {"value": 225, "unit": "V"}
